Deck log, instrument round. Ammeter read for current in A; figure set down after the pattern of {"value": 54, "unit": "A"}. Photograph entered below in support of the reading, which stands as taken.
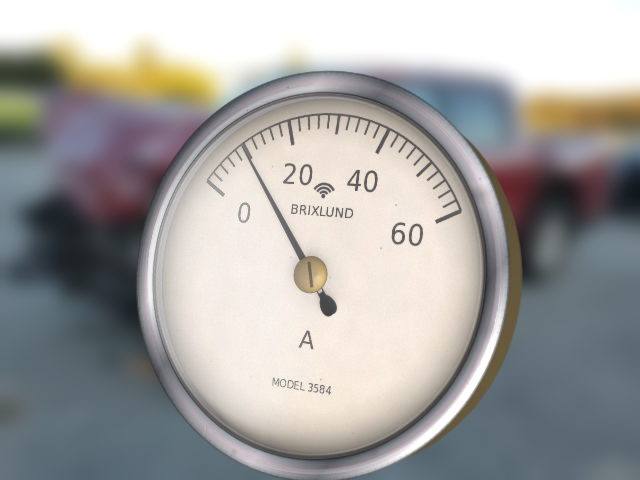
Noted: {"value": 10, "unit": "A"}
